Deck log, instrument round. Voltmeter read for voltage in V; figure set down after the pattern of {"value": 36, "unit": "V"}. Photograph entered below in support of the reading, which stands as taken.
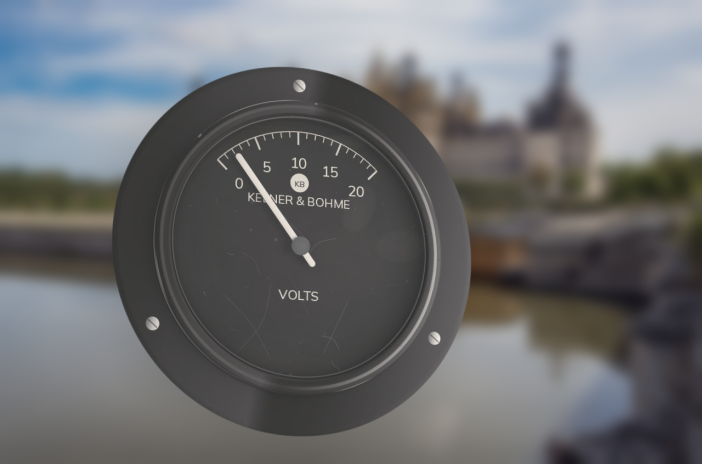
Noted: {"value": 2, "unit": "V"}
